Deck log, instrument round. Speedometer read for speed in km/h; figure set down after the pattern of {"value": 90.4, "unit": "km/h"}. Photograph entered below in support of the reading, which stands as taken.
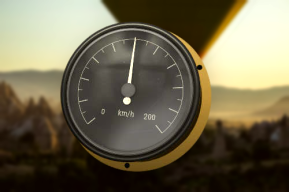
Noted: {"value": 100, "unit": "km/h"}
